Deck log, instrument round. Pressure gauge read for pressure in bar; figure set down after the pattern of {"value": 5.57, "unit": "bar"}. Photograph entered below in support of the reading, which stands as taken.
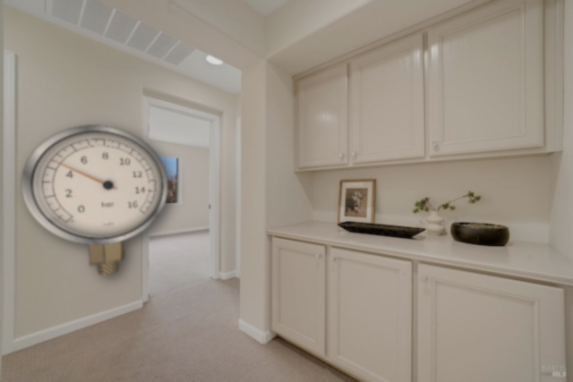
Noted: {"value": 4.5, "unit": "bar"}
